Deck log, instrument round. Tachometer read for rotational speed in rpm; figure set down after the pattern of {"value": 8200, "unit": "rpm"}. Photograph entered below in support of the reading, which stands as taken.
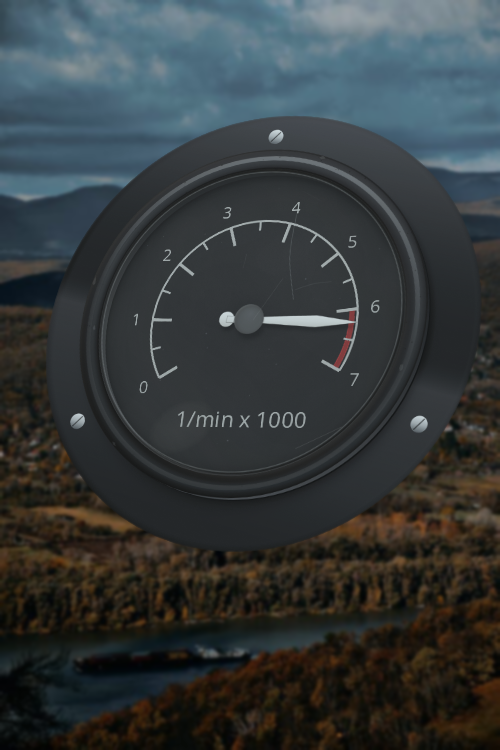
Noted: {"value": 6250, "unit": "rpm"}
